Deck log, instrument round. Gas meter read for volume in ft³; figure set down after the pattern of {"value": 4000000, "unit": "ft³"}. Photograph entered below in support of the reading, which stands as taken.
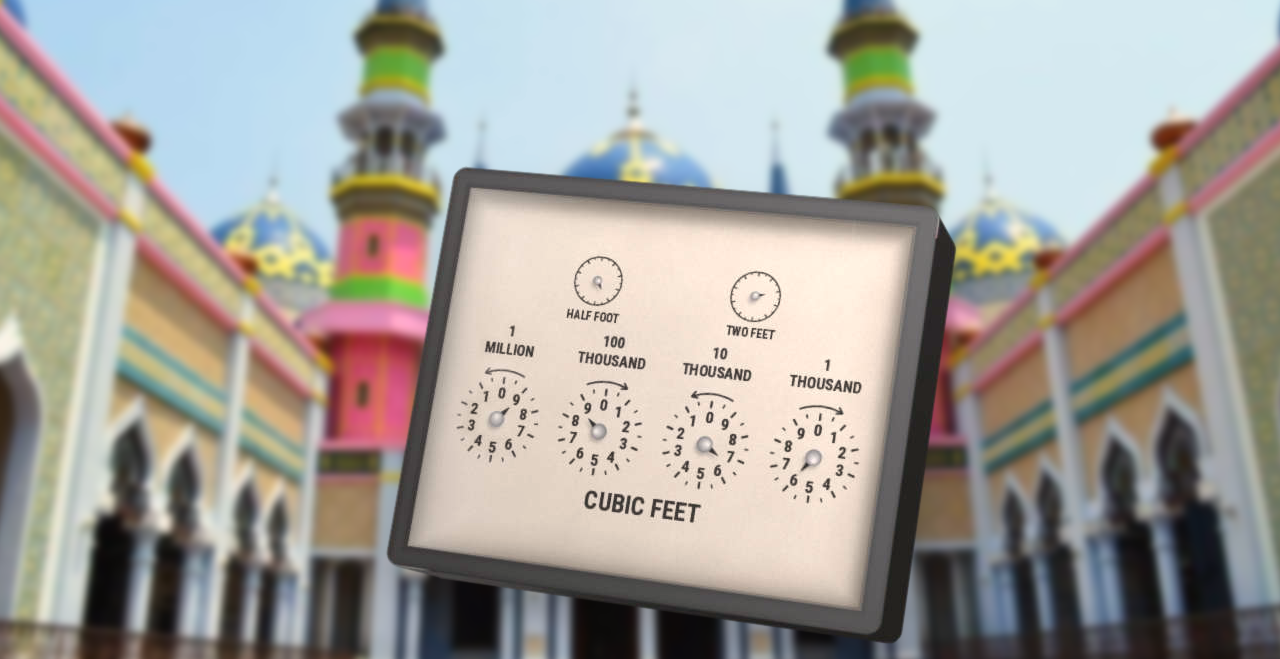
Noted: {"value": 886600, "unit": "ft³"}
